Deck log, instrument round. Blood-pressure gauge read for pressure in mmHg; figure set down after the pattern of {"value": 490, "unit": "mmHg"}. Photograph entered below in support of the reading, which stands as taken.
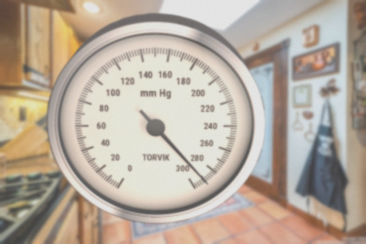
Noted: {"value": 290, "unit": "mmHg"}
